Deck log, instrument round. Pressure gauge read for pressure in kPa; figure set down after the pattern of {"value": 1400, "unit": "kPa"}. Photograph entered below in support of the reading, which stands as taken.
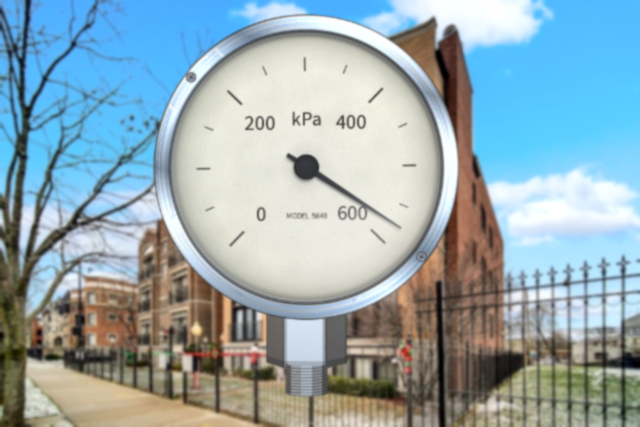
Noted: {"value": 575, "unit": "kPa"}
